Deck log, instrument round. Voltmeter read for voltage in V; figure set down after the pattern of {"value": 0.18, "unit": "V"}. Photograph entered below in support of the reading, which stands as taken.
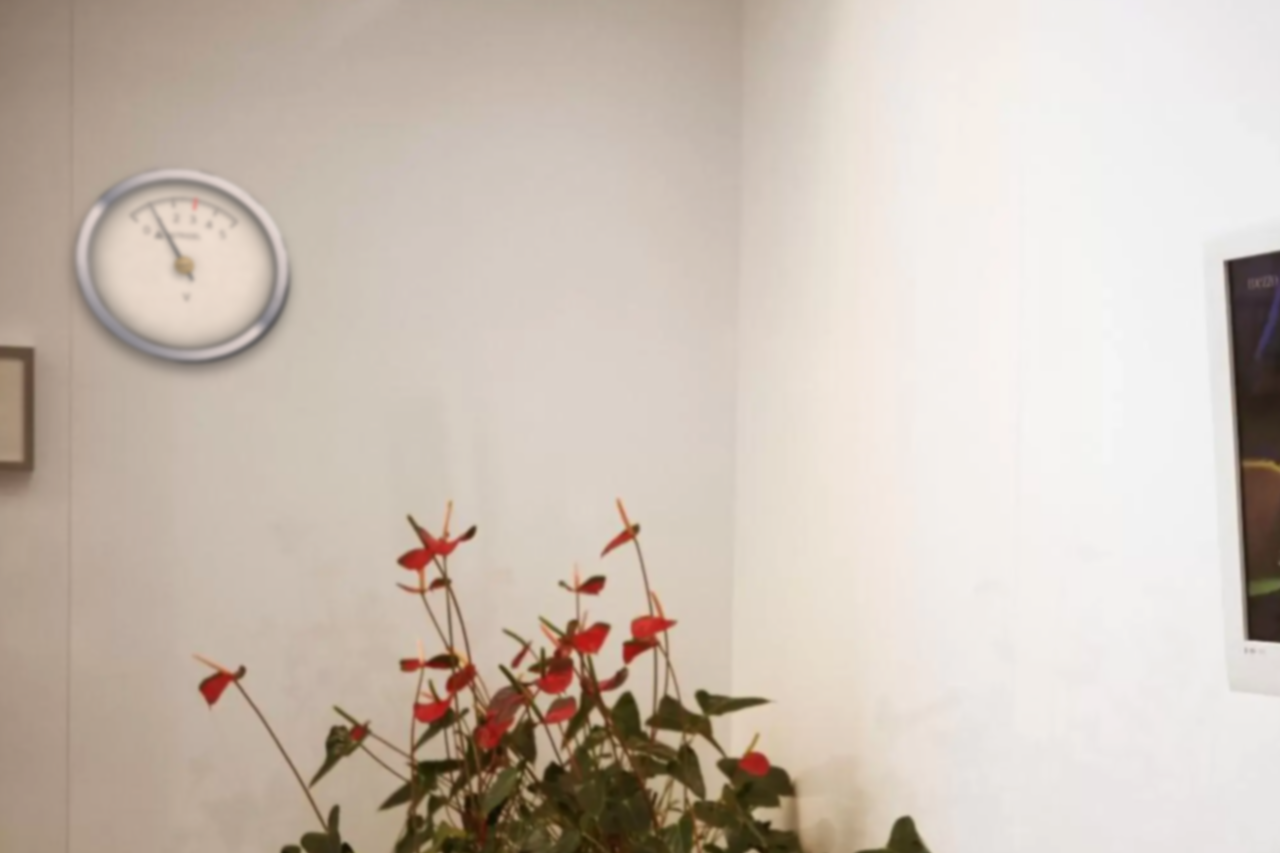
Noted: {"value": 1, "unit": "V"}
